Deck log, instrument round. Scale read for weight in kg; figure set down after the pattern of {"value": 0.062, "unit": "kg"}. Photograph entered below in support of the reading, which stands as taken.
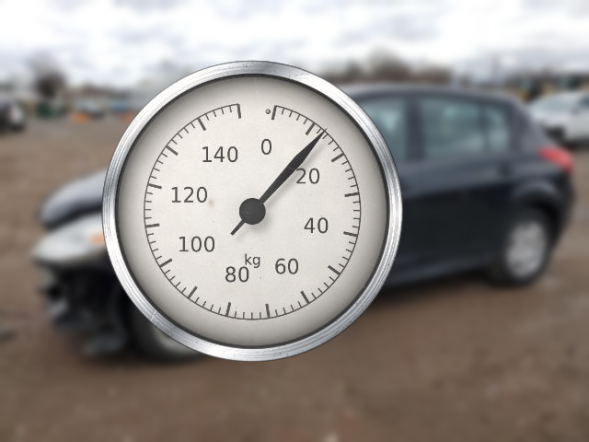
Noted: {"value": 13, "unit": "kg"}
